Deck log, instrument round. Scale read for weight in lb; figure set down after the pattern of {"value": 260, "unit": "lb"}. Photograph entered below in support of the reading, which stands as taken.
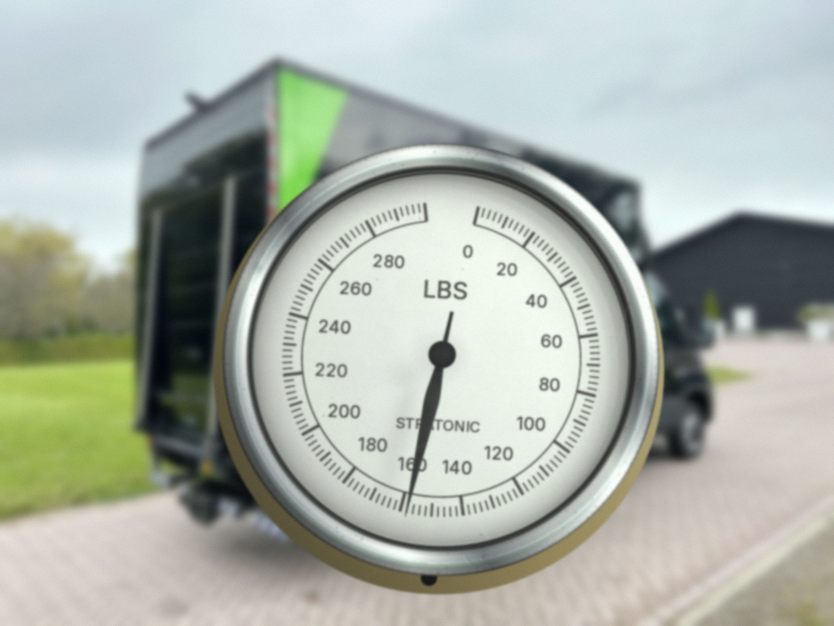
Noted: {"value": 158, "unit": "lb"}
